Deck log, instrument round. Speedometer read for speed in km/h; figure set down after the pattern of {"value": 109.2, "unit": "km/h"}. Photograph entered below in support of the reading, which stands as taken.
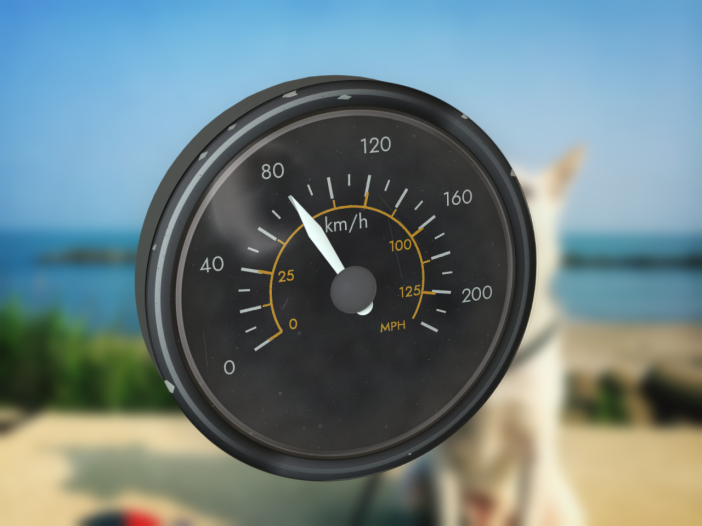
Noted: {"value": 80, "unit": "km/h"}
